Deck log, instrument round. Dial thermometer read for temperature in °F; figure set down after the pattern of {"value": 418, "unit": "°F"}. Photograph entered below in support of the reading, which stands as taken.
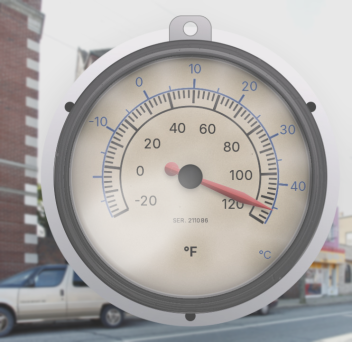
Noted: {"value": 114, "unit": "°F"}
